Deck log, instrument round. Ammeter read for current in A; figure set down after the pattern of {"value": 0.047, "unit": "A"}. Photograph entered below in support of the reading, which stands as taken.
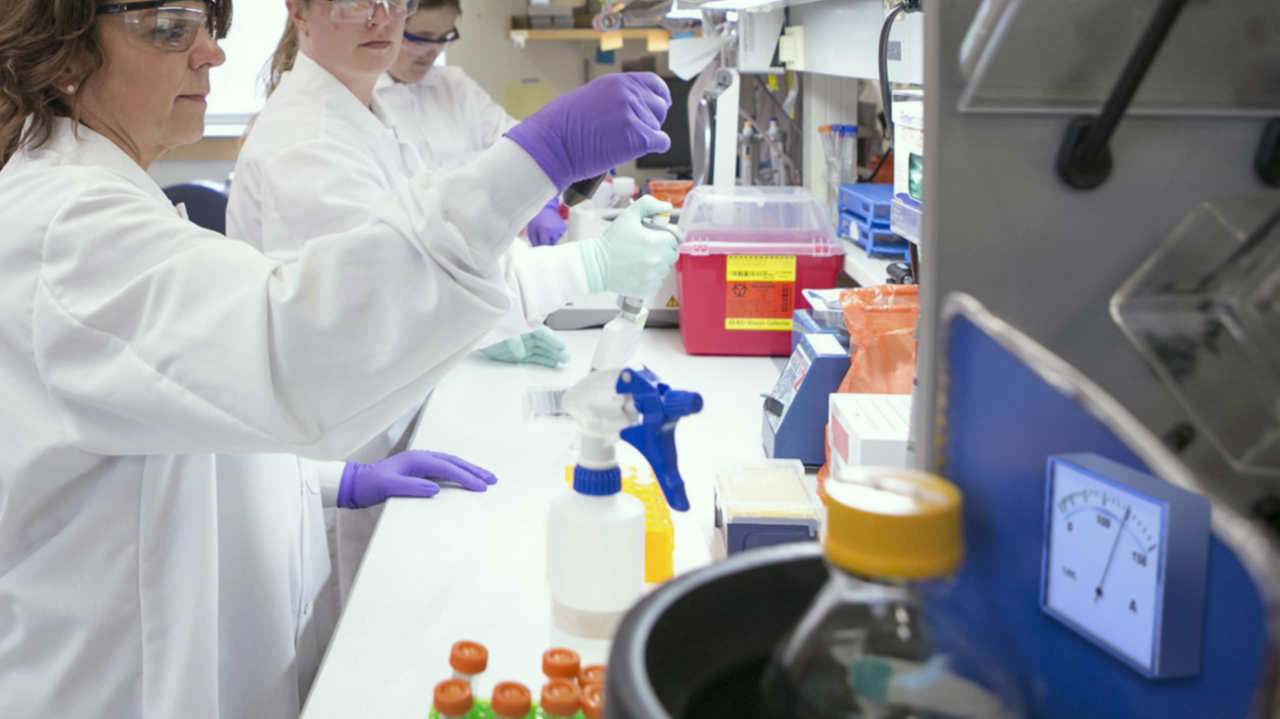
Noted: {"value": 125, "unit": "A"}
